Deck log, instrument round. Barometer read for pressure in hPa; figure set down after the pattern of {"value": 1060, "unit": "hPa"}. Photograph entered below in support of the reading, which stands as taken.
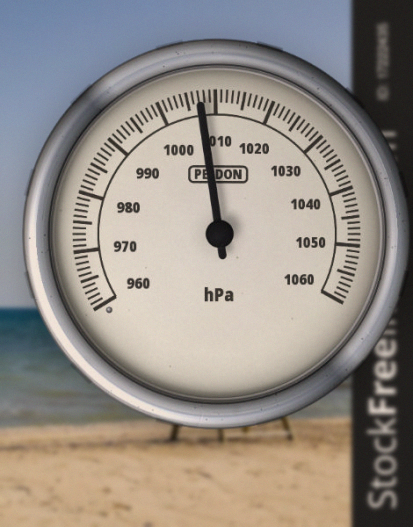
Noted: {"value": 1007, "unit": "hPa"}
